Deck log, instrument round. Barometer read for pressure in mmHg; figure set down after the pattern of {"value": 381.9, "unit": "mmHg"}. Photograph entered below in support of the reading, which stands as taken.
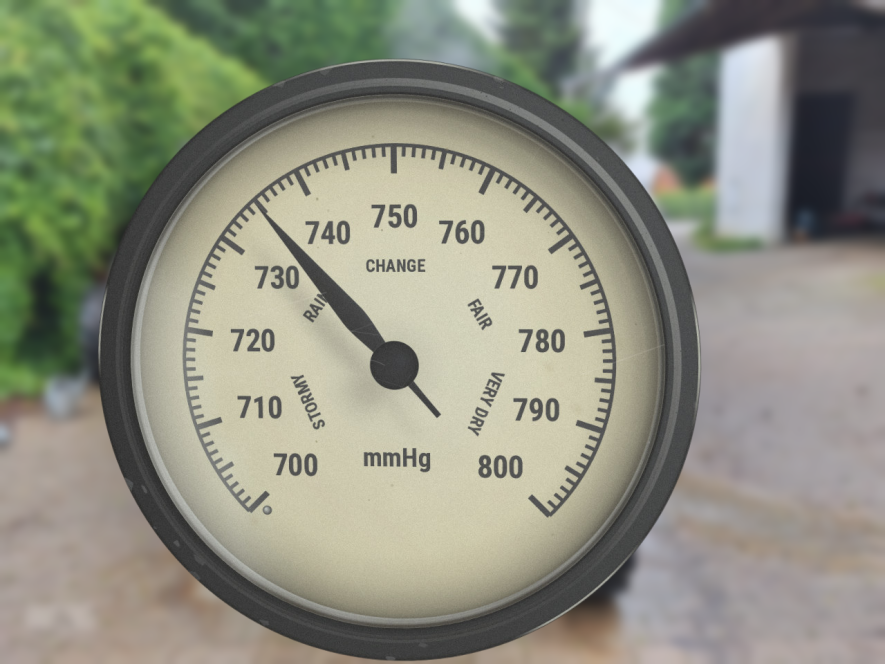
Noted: {"value": 735, "unit": "mmHg"}
